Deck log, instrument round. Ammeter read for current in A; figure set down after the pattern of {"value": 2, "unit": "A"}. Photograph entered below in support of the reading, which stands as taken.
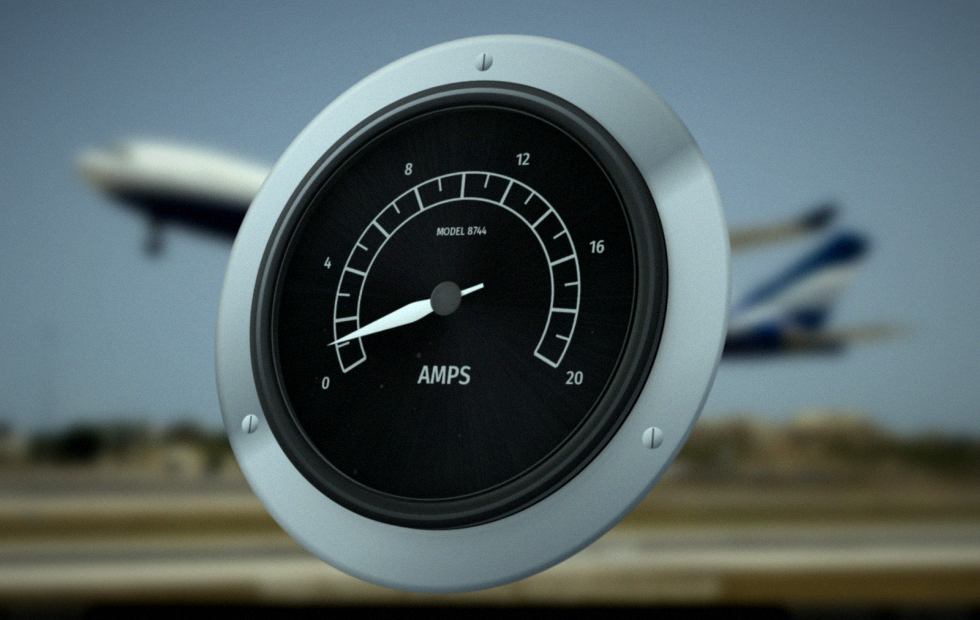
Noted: {"value": 1, "unit": "A"}
